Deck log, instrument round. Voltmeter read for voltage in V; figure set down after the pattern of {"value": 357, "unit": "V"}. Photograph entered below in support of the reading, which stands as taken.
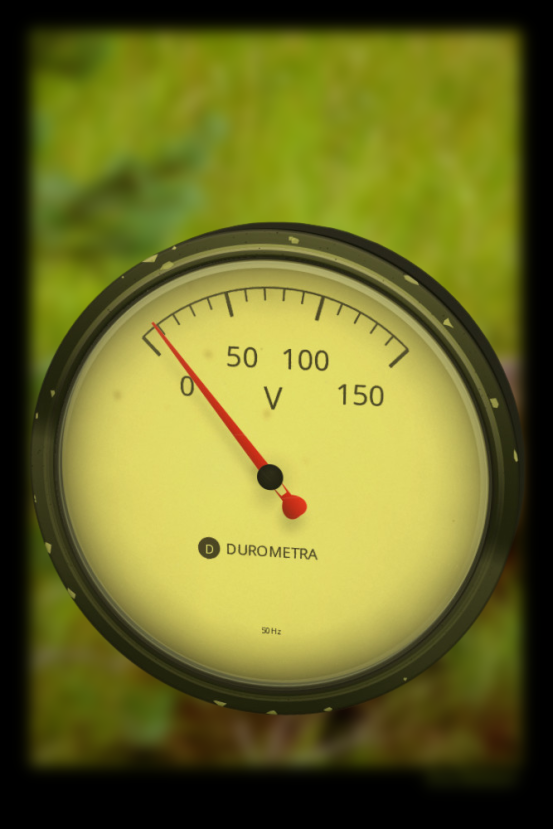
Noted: {"value": 10, "unit": "V"}
